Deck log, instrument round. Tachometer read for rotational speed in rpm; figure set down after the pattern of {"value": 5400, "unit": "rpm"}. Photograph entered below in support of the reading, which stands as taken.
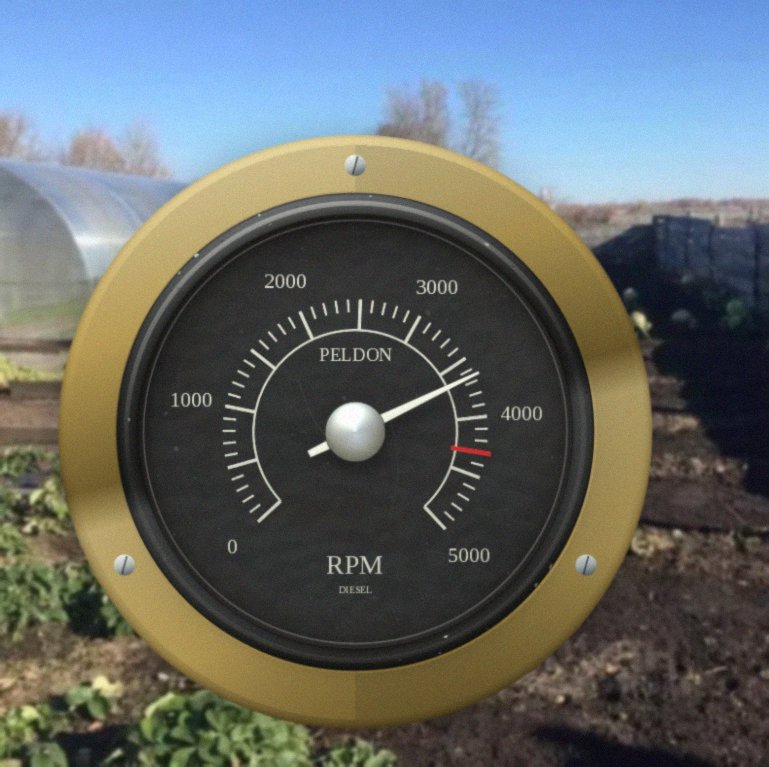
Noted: {"value": 3650, "unit": "rpm"}
